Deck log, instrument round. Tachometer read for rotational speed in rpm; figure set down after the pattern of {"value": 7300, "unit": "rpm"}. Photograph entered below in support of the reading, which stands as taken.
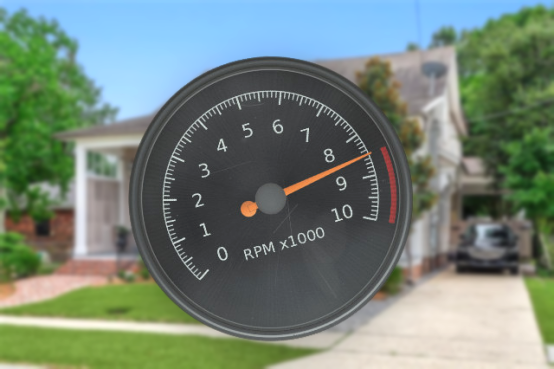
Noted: {"value": 8500, "unit": "rpm"}
